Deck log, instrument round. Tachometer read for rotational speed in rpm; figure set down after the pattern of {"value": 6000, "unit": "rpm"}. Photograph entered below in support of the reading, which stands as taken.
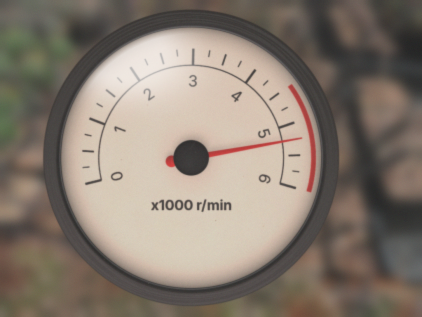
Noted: {"value": 5250, "unit": "rpm"}
